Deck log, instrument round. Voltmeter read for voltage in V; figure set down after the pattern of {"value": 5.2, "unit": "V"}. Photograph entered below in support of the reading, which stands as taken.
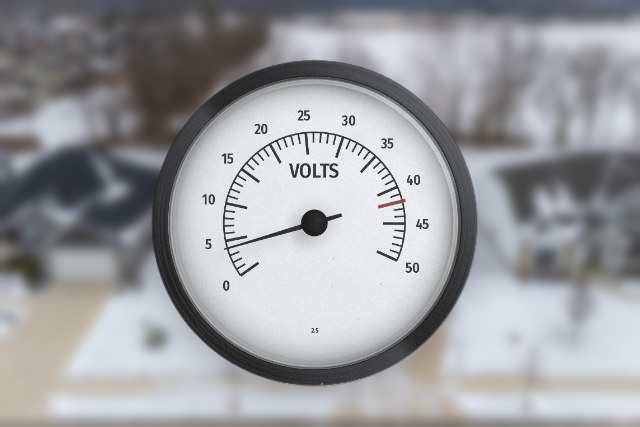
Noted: {"value": 4, "unit": "V"}
